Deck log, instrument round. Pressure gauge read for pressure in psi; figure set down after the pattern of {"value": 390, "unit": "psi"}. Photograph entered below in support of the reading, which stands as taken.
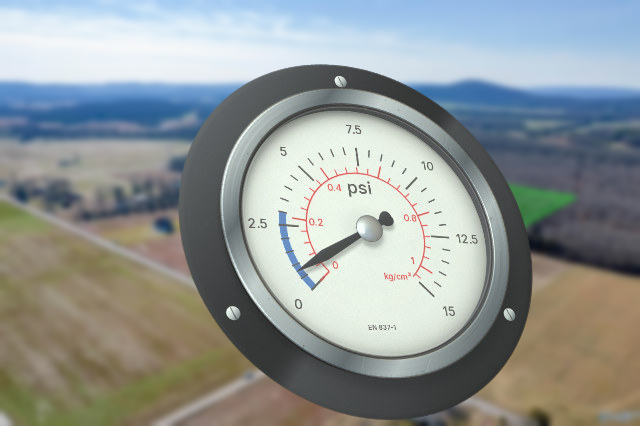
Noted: {"value": 0.75, "unit": "psi"}
